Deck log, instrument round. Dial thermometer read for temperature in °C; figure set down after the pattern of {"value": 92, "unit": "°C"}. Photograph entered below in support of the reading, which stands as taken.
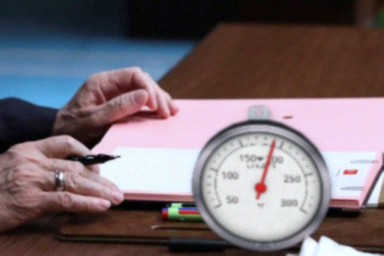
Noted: {"value": 190, "unit": "°C"}
